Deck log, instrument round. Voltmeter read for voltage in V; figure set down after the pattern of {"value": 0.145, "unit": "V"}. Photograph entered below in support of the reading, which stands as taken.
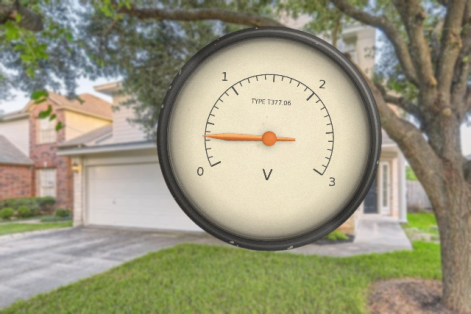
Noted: {"value": 0.35, "unit": "V"}
